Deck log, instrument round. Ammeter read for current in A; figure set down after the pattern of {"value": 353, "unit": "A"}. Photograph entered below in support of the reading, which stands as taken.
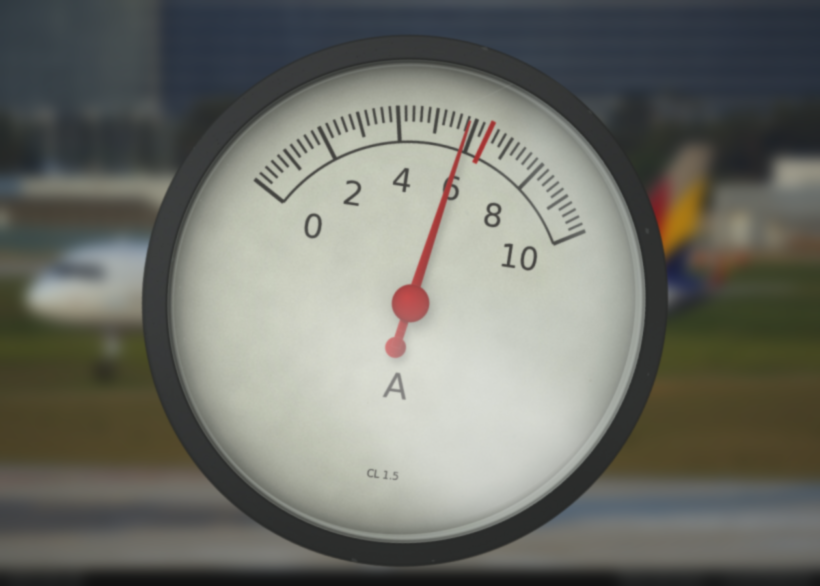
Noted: {"value": 5.8, "unit": "A"}
